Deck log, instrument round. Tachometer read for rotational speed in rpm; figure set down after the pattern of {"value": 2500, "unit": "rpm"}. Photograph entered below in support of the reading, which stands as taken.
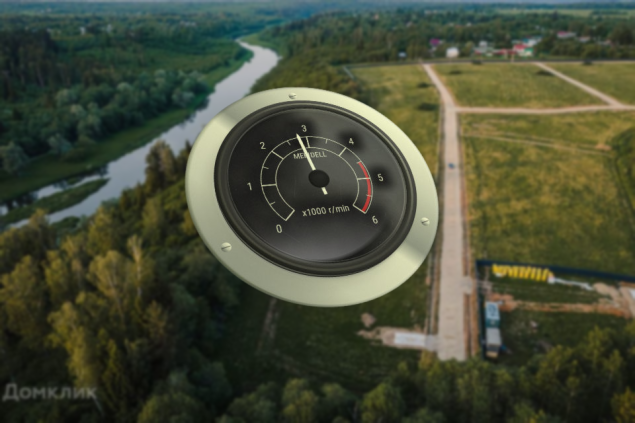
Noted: {"value": 2750, "unit": "rpm"}
